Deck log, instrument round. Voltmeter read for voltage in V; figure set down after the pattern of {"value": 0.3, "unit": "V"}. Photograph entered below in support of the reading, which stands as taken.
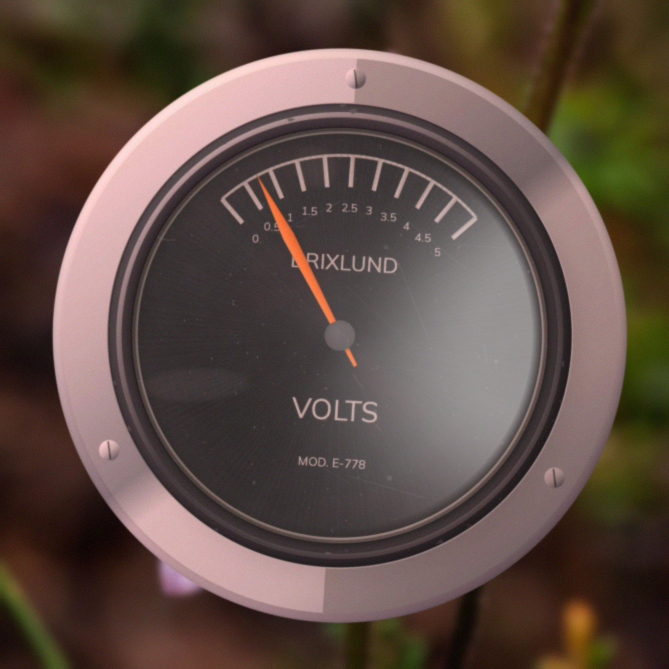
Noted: {"value": 0.75, "unit": "V"}
